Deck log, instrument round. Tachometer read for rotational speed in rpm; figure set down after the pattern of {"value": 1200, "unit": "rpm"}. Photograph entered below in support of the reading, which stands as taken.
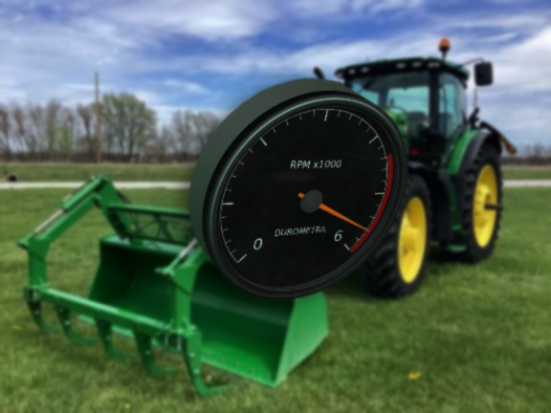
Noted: {"value": 5600, "unit": "rpm"}
